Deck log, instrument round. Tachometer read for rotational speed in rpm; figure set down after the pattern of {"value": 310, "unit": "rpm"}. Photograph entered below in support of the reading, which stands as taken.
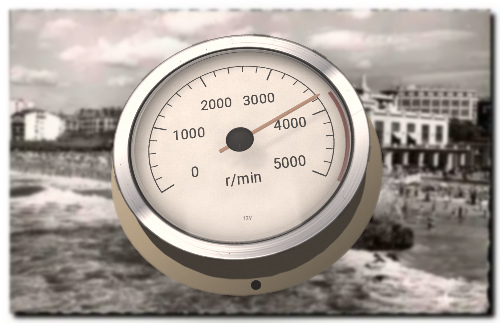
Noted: {"value": 3800, "unit": "rpm"}
